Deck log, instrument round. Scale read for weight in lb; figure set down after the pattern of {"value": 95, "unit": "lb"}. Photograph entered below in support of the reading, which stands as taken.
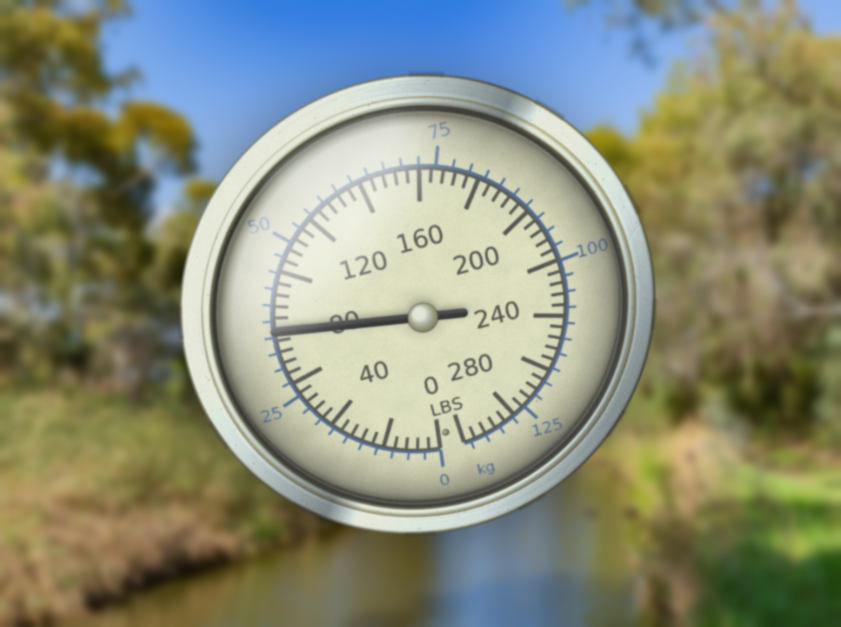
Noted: {"value": 80, "unit": "lb"}
